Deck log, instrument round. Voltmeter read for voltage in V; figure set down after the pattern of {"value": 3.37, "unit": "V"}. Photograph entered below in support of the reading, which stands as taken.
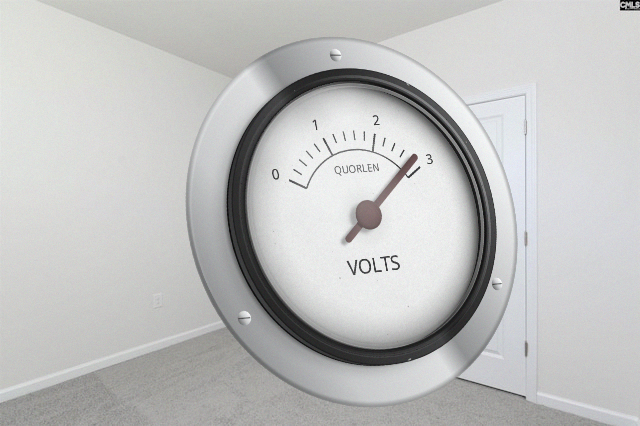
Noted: {"value": 2.8, "unit": "V"}
